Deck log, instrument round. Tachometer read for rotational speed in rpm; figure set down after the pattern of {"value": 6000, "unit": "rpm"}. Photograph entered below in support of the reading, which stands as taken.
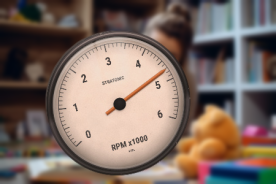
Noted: {"value": 4700, "unit": "rpm"}
